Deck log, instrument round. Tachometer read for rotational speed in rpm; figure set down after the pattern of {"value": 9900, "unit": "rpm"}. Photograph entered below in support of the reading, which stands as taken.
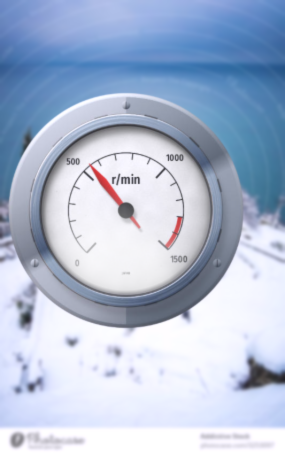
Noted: {"value": 550, "unit": "rpm"}
